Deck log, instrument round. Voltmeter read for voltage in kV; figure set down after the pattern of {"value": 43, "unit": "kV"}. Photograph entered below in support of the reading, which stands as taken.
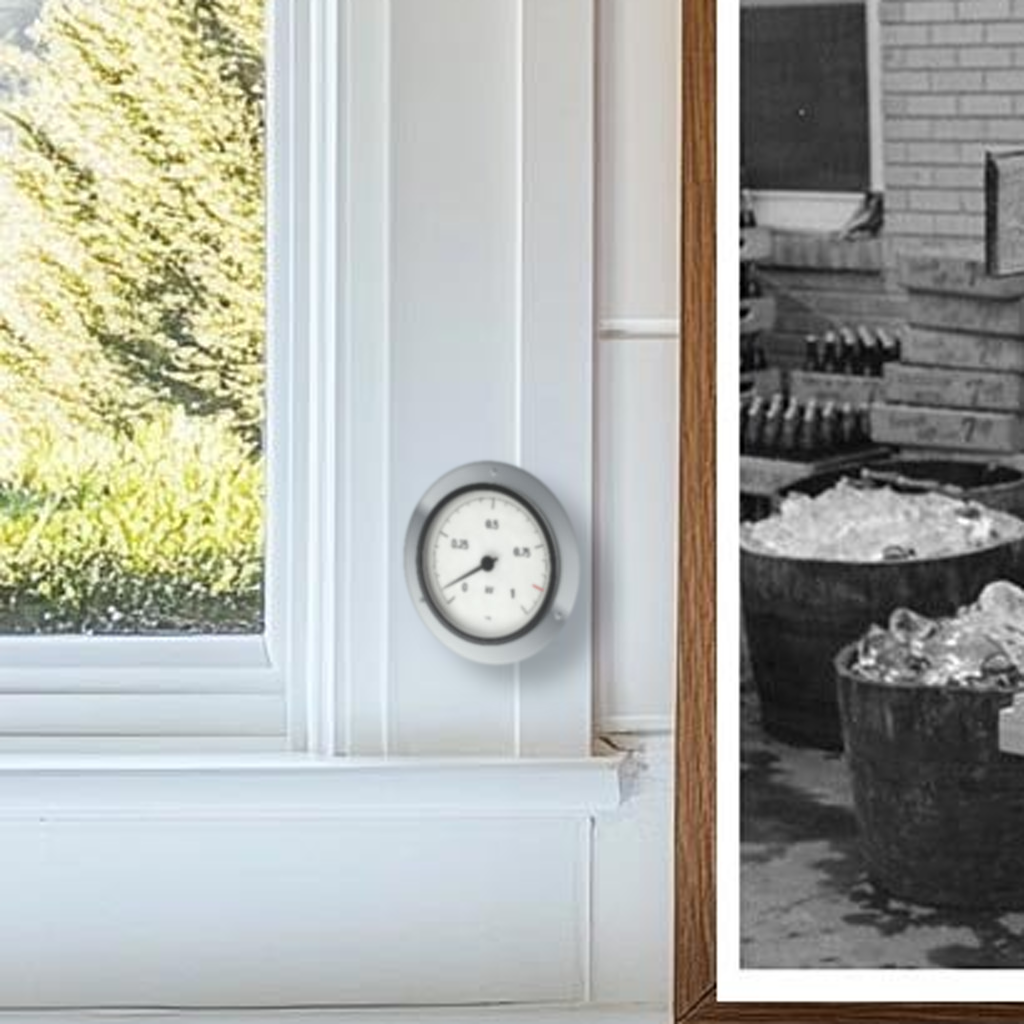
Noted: {"value": 0.05, "unit": "kV"}
